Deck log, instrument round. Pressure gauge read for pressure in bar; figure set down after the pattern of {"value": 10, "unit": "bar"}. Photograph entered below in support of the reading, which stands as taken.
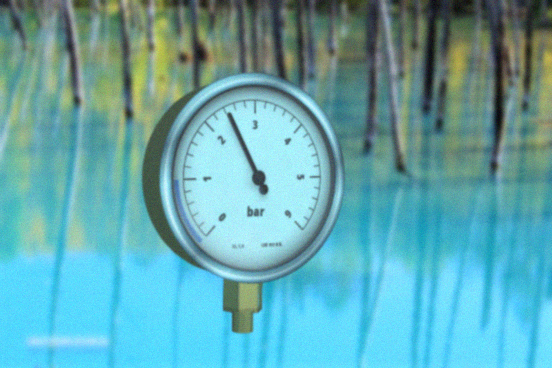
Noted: {"value": 2.4, "unit": "bar"}
